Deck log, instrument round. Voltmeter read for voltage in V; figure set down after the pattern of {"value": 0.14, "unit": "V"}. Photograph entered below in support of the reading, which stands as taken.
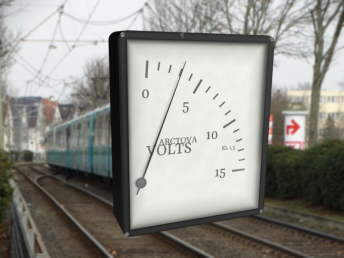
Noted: {"value": 3, "unit": "V"}
